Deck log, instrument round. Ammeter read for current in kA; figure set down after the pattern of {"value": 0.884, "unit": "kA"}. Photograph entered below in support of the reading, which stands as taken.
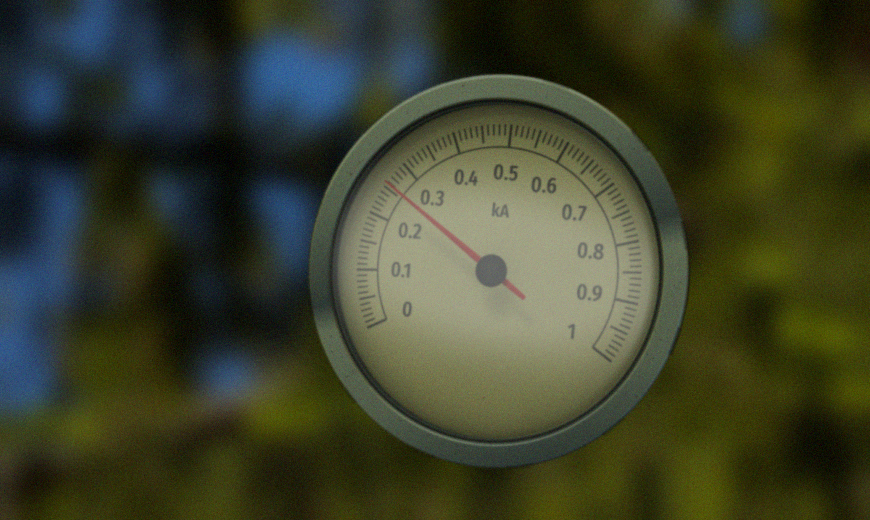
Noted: {"value": 0.26, "unit": "kA"}
